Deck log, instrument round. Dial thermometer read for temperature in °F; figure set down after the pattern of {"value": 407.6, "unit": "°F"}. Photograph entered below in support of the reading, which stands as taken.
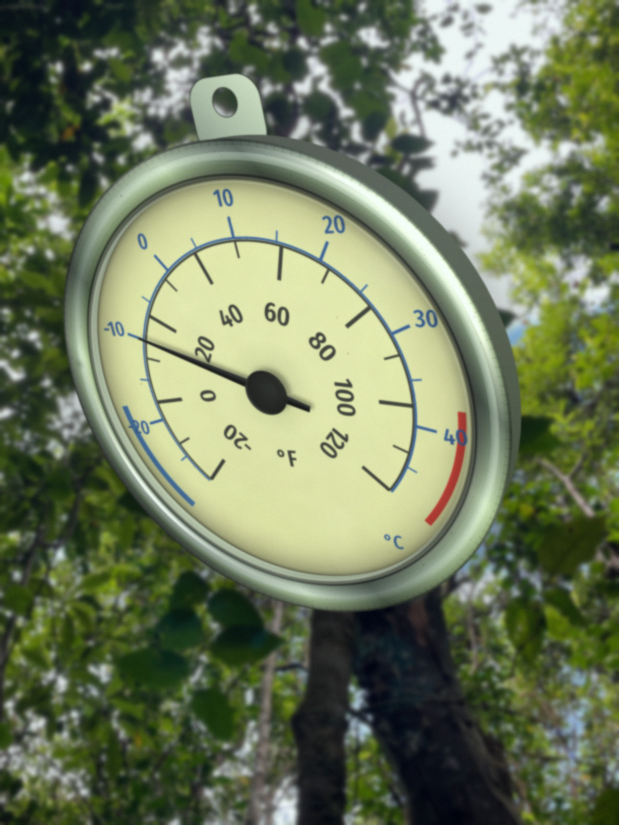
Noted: {"value": 15, "unit": "°F"}
